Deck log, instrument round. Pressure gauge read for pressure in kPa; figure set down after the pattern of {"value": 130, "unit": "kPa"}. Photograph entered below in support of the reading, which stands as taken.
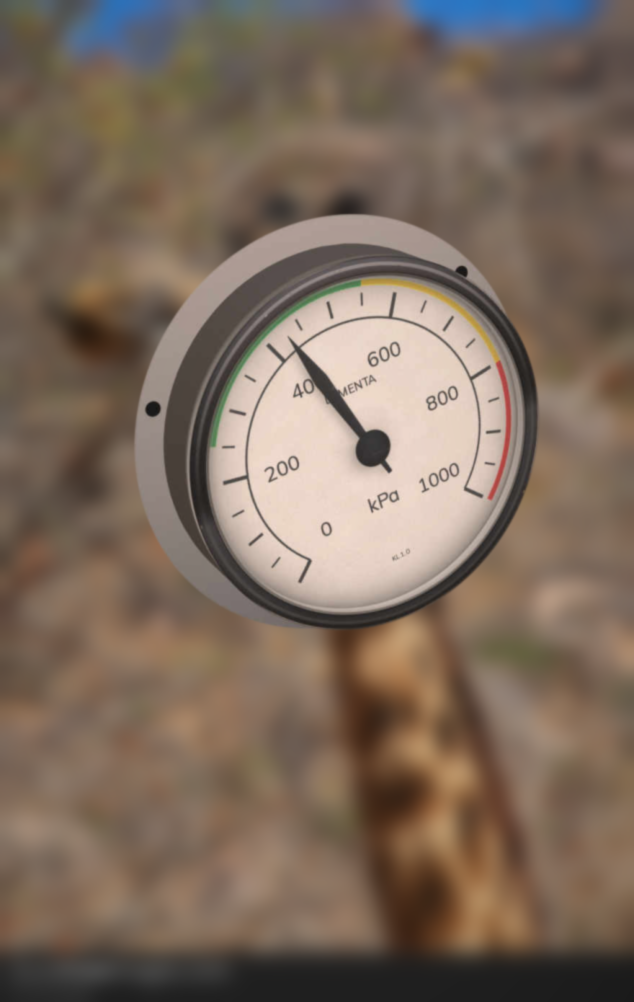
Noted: {"value": 425, "unit": "kPa"}
